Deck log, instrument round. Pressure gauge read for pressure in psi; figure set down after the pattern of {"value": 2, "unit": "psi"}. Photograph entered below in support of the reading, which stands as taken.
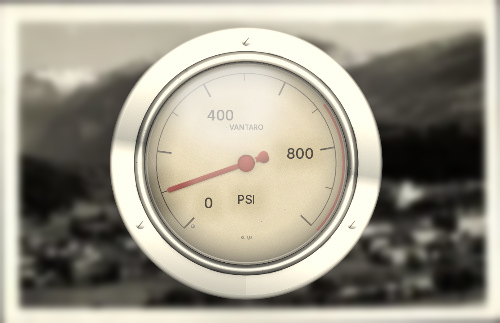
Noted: {"value": 100, "unit": "psi"}
